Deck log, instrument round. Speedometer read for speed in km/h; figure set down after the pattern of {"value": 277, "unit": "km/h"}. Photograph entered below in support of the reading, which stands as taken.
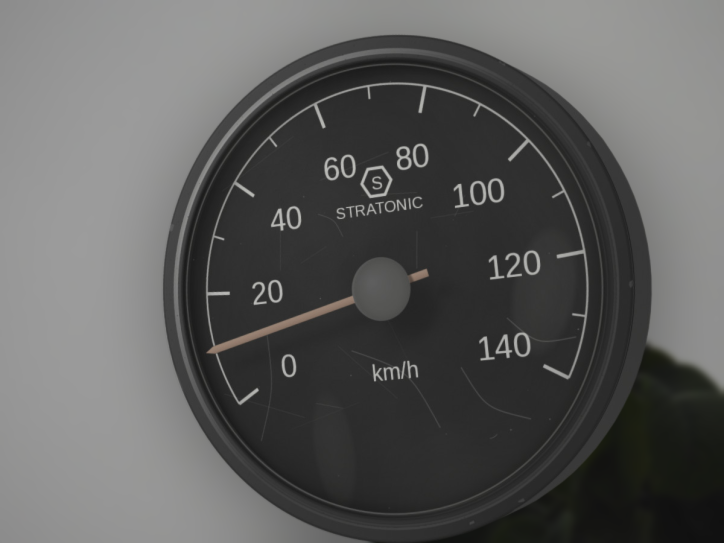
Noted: {"value": 10, "unit": "km/h"}
